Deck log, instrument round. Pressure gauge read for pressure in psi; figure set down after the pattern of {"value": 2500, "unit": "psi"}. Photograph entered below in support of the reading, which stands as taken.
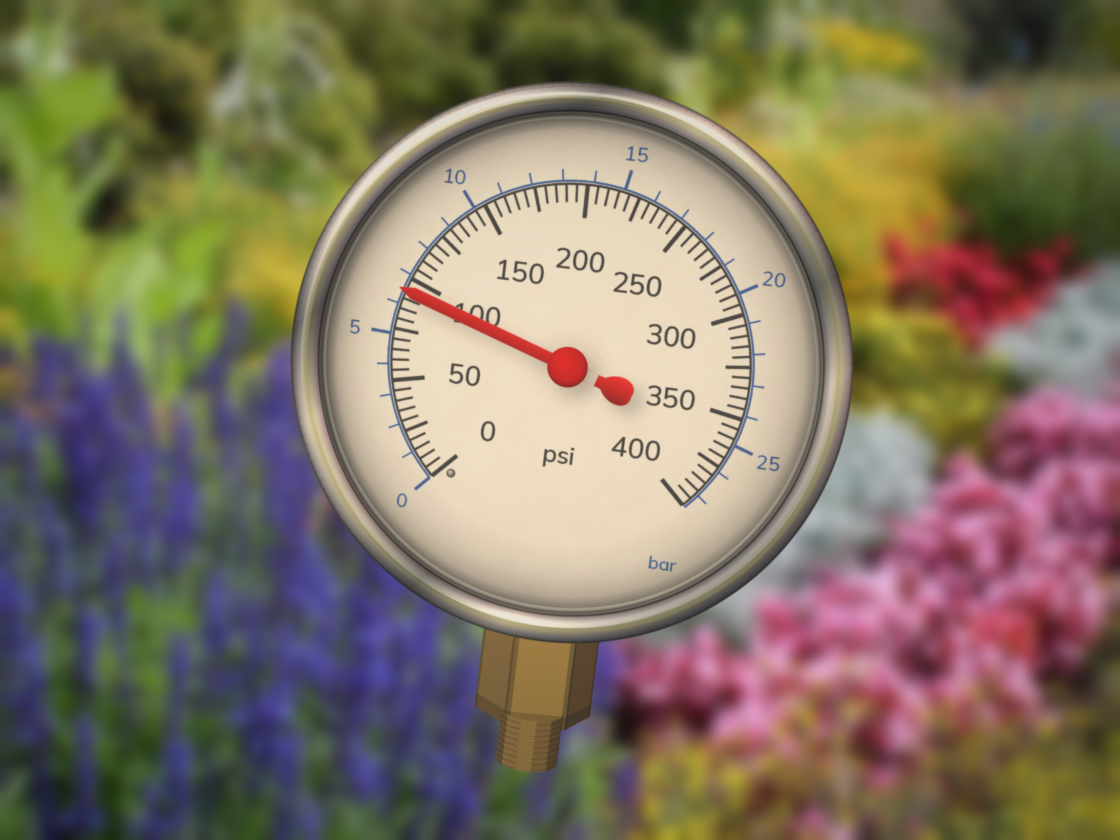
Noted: {"value": 95, "unit": "psi"}
